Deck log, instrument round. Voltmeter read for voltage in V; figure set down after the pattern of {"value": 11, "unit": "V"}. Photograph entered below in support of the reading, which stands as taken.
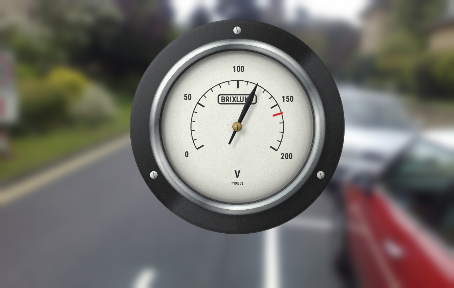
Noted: {"value": 120, "unit": "V"}
